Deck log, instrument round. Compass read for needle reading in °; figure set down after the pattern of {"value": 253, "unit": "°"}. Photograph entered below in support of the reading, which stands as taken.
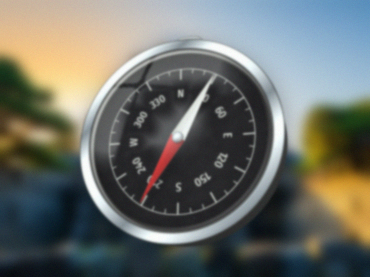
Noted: {"value": 210, "unit": "°"}
